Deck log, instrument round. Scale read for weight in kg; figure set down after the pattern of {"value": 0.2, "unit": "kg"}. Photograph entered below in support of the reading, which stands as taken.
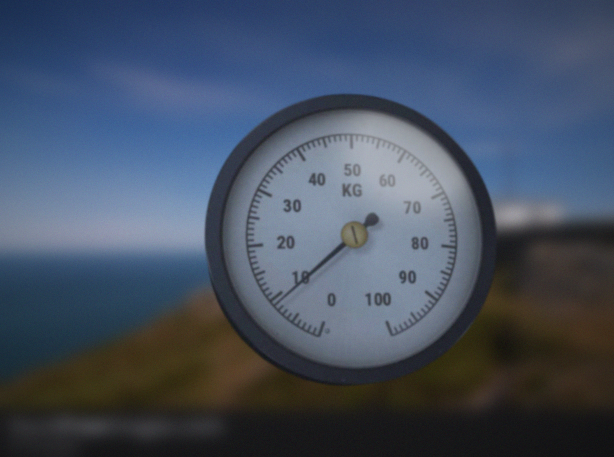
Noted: {"value": 9, "unit": "kg"}
